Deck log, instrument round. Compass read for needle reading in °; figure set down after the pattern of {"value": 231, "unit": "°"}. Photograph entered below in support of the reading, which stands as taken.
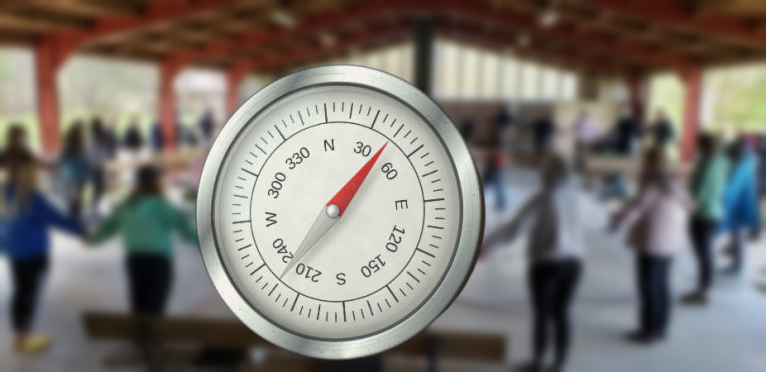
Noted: {"value": 45, "unit": "°"}
